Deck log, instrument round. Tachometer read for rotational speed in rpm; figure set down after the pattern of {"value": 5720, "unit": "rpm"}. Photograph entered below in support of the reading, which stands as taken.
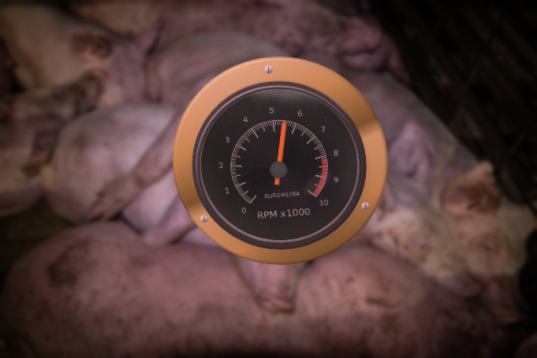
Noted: {"value": 5500, "unit": "rpm"}
